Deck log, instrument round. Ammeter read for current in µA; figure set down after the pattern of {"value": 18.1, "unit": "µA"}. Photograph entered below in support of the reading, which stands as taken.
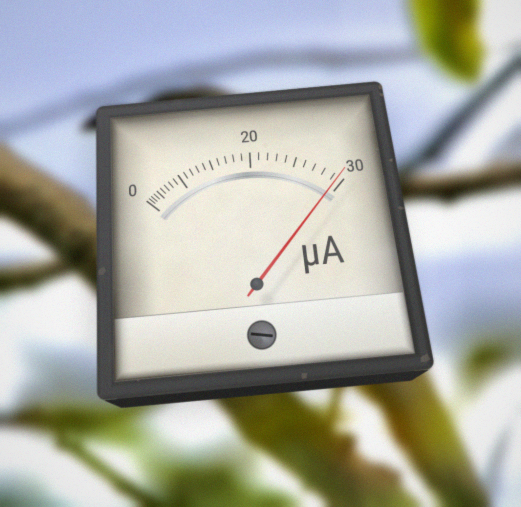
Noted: {"value": 29.5, "unit": "µA"}
